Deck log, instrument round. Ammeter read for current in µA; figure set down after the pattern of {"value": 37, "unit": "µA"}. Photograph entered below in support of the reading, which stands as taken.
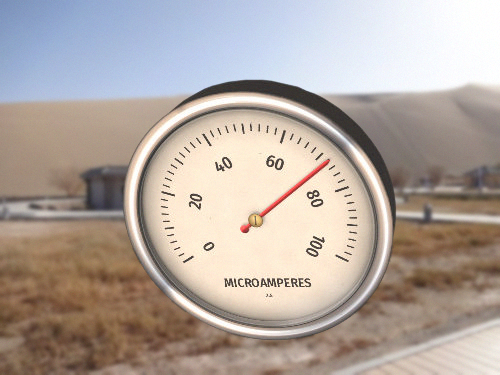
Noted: {"value": 72, "unit": "µA"}
